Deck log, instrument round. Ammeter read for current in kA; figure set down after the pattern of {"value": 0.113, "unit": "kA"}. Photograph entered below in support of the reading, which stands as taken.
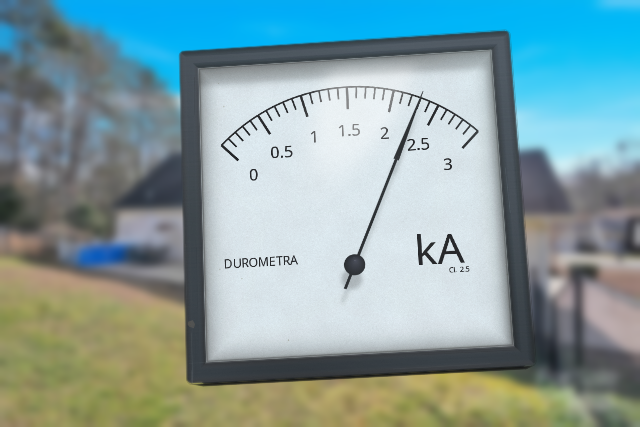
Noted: {"value": 2.3, "unit": "kA"}
